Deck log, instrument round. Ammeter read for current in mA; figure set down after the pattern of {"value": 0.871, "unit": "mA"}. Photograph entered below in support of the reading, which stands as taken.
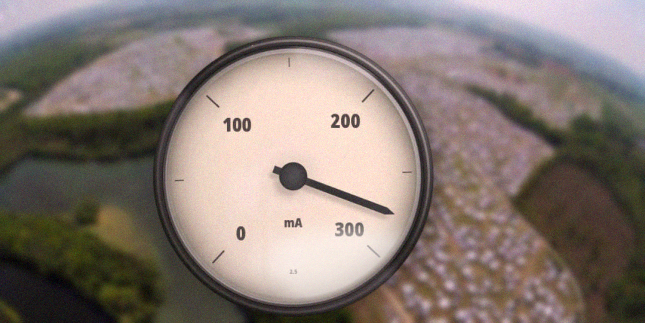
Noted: {"value": 275, "unit": "mA"}
